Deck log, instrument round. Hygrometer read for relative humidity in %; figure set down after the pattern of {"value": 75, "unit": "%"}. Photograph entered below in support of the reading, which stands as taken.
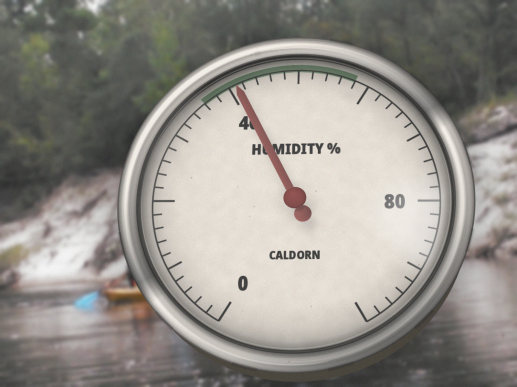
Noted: {"value": 41, "unit": "%"}
